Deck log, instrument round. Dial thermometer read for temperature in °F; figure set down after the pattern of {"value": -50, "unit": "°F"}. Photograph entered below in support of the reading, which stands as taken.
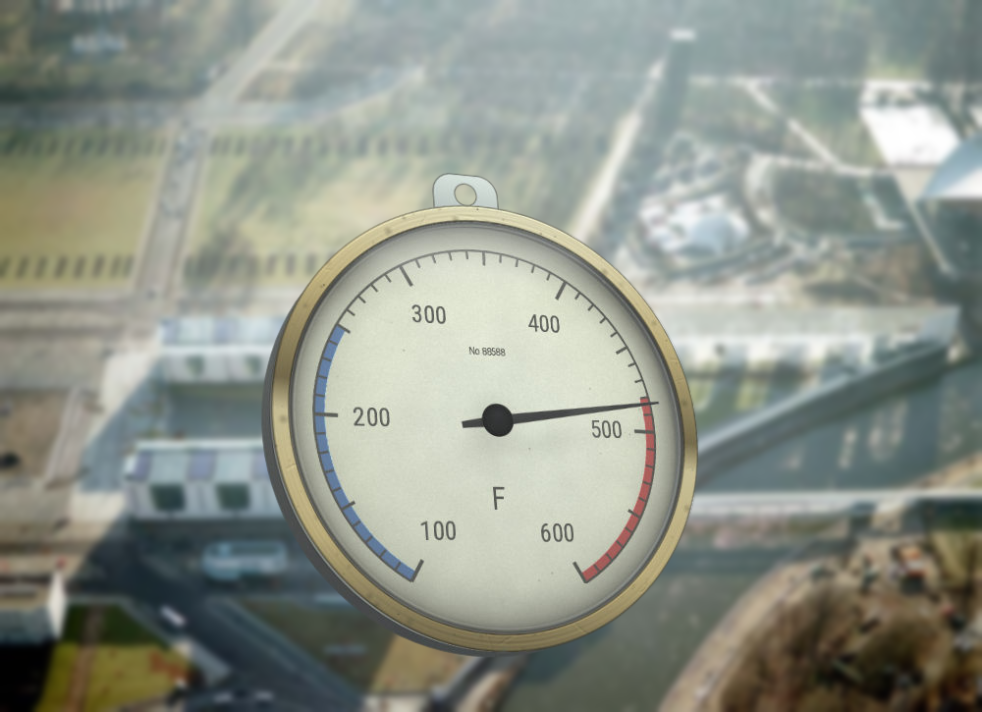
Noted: {"value": 485, "unit": "°F"}
